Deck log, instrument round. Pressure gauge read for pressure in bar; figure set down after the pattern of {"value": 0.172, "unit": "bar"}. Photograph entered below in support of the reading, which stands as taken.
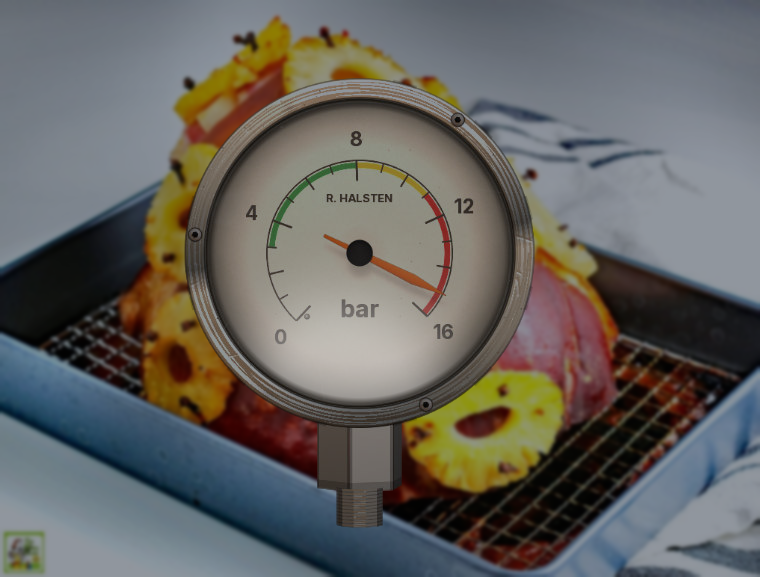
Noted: {"value": 15, "unit": "bar"}
